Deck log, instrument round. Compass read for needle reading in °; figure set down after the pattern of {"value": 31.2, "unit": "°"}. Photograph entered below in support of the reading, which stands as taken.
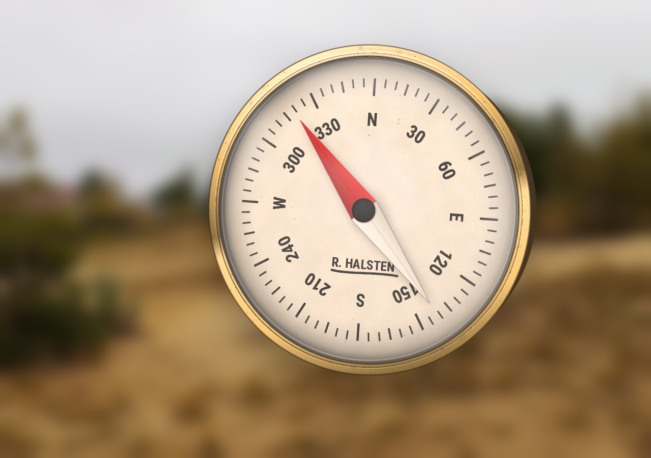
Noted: {"value": 320, "unit": "°"}
